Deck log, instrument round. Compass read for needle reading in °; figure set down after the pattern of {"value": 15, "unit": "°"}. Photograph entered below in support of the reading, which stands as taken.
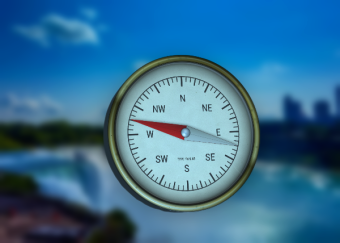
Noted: {"value": 285, "unit": "°"}
